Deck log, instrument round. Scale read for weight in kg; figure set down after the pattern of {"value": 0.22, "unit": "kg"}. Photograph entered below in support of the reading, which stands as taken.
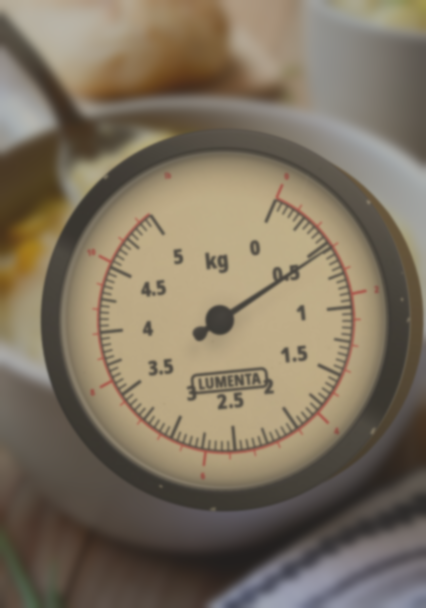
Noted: {"value": 0.55, "unit": "kg"}
